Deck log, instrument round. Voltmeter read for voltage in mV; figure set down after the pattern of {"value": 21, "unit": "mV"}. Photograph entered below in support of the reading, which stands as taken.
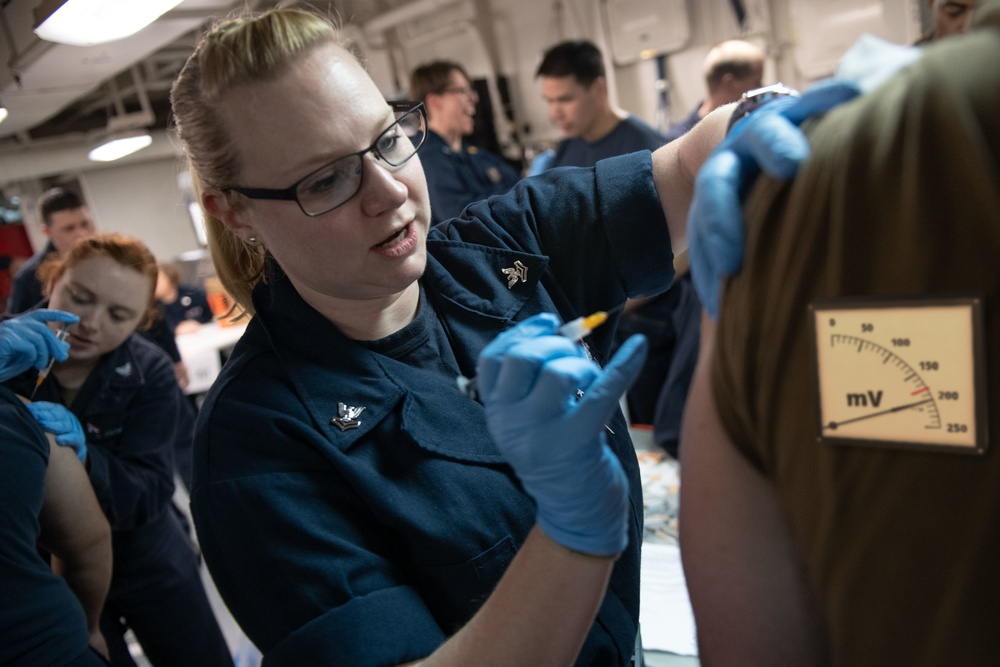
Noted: {"value": 200, "unit": "mV"}
